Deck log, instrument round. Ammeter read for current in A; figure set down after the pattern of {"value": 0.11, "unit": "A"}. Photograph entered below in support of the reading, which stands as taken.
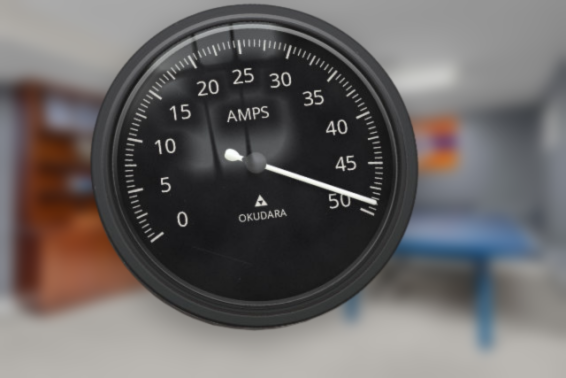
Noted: {"value": 49, "unit": "A"}
